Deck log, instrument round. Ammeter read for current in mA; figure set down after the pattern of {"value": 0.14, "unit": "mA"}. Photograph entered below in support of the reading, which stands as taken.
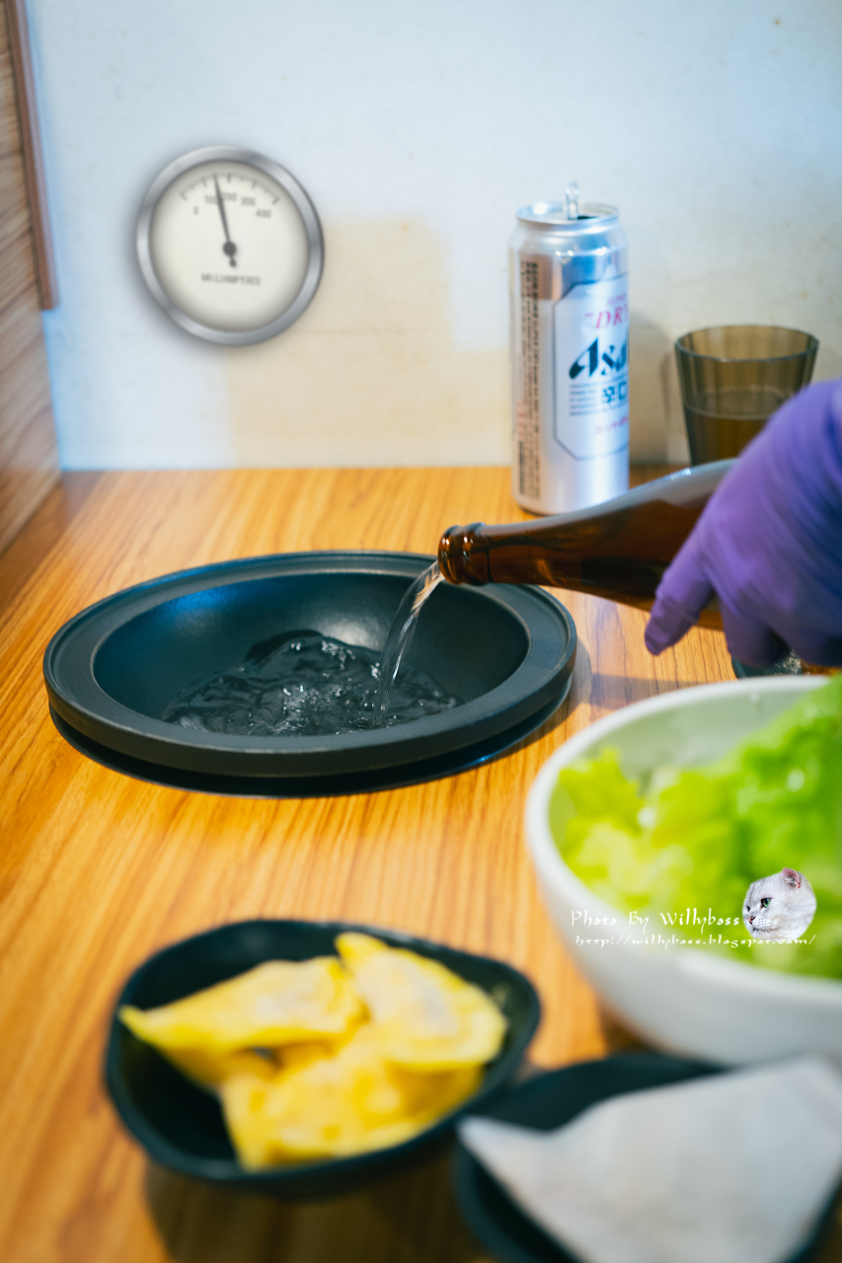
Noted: {"value": 150, "unit": "mA"}
